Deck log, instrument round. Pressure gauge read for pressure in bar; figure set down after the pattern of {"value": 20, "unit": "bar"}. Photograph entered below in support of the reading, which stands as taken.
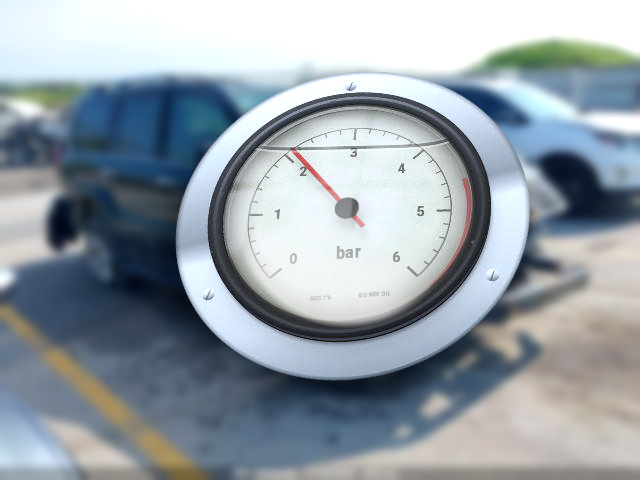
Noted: {"value": 2.1, "unit": "bar"}
